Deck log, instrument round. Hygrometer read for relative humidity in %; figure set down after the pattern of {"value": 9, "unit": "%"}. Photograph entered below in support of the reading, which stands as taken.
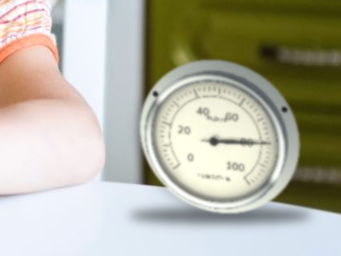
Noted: {"value": 80, "unit": "%"}
